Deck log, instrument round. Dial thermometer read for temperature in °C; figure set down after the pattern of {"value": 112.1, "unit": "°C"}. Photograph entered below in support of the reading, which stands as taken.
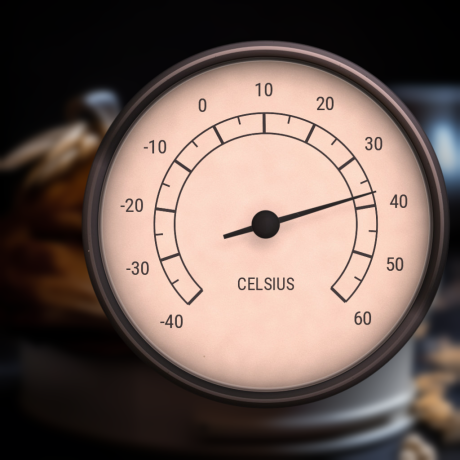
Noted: {"value": 37.5, "unit": "°C"}
